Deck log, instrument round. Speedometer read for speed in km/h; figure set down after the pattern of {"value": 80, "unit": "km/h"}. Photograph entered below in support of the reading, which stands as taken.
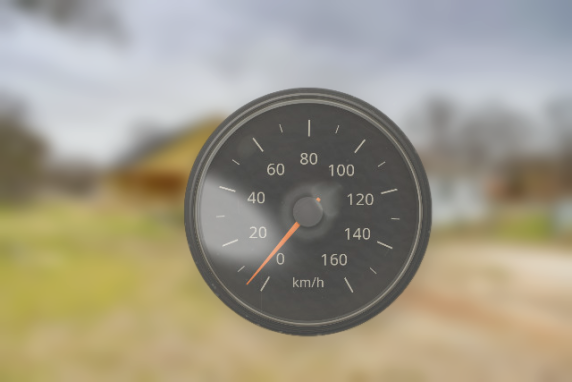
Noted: {"value": 5, "unit": "km/h"}
